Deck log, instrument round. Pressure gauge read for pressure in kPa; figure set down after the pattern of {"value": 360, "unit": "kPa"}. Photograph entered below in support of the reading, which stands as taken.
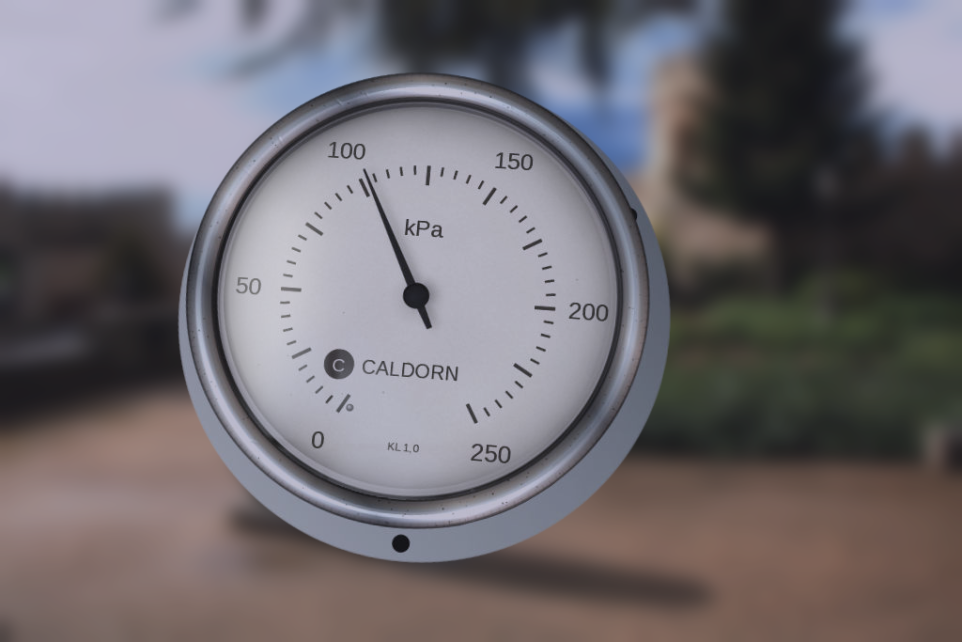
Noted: {"value": 102.5, "unit": "kPa"}
